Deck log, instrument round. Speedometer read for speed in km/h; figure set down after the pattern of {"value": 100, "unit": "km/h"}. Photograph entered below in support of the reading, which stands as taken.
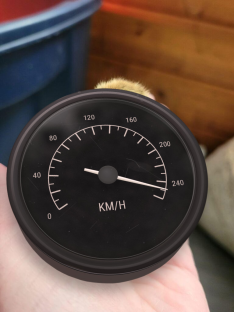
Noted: {"value": 250, "unit": "km/h"}
